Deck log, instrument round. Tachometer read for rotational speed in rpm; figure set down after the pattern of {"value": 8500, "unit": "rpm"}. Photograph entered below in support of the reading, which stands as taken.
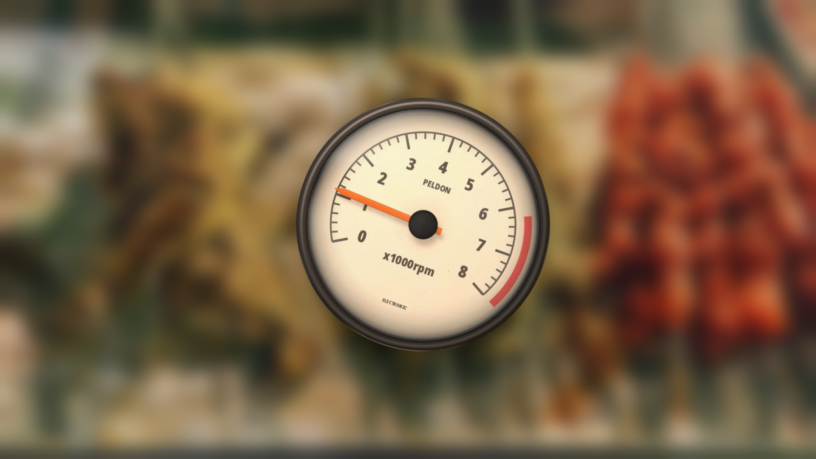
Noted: {"value": 1100, "unit": "rpm"}
